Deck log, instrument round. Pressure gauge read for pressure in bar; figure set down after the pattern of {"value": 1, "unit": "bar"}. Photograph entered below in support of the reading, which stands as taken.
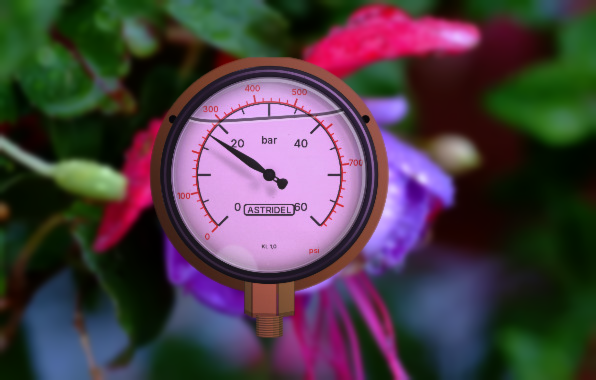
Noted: {"value": 17.5, "unit": "bar"}
